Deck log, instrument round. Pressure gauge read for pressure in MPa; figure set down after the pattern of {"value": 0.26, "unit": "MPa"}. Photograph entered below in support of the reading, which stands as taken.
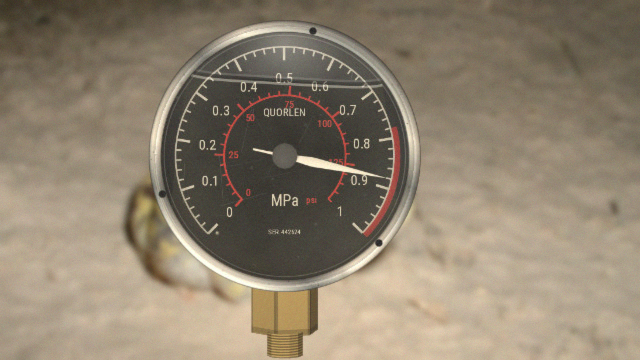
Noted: {"value": 0.88, "unit": "MPa"}
